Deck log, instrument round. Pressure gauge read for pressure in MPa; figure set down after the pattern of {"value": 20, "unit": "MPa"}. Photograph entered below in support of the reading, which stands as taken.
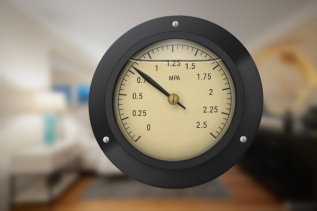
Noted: {"value": 0.8, "unit": "MPa"}
